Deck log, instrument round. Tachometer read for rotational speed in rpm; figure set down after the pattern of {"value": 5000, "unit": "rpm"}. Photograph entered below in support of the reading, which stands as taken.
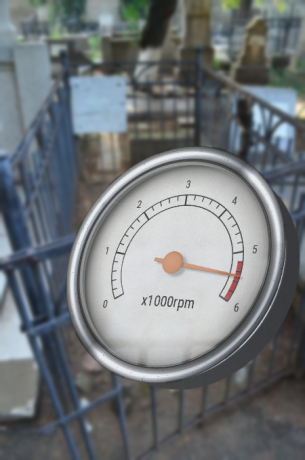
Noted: {"value": 5500, "unit": "rpm"}
